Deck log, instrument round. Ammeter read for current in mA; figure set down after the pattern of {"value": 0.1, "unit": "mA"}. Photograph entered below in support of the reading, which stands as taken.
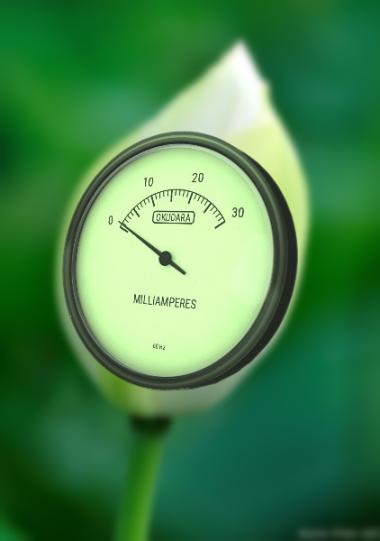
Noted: {"value": 1, "unit": "mA"}
